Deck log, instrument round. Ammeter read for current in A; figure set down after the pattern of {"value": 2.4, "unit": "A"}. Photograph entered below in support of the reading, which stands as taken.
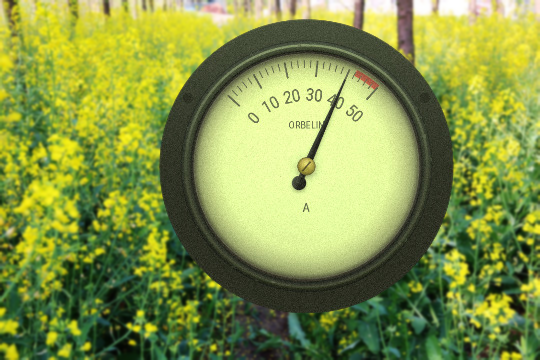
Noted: {"value": 40, "unit": "A"}
